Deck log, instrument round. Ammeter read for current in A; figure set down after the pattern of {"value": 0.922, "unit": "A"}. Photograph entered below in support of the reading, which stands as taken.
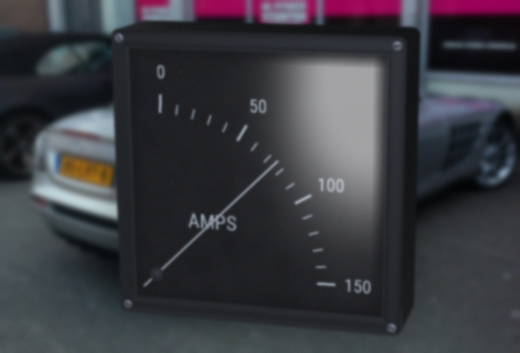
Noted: {"value": 75, "unit": "A"}
